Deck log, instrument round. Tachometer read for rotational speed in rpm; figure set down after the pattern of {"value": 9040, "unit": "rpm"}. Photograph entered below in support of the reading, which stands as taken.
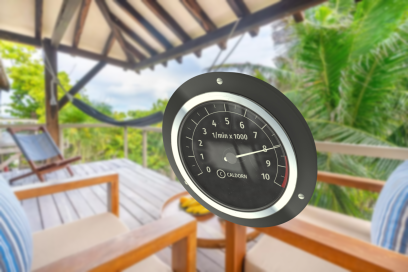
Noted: {"value": 8000, "unit": "rpm"}
